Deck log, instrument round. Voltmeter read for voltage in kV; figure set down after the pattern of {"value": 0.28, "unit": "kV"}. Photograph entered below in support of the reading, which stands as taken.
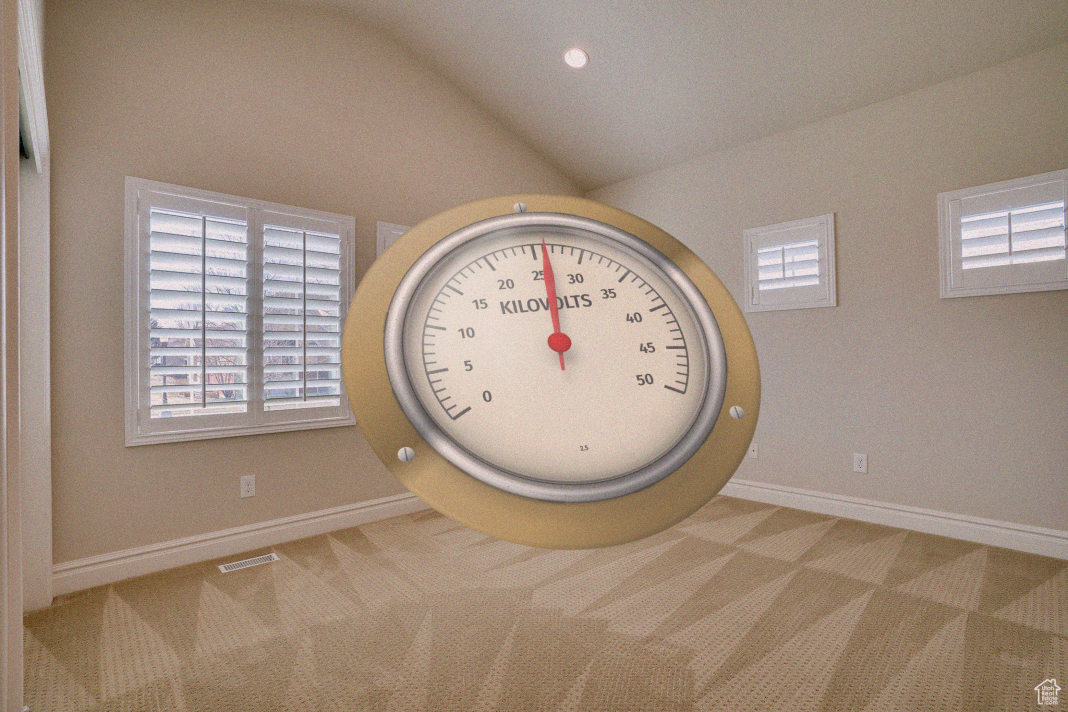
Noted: {"value": 26, "unit": "kV"}
